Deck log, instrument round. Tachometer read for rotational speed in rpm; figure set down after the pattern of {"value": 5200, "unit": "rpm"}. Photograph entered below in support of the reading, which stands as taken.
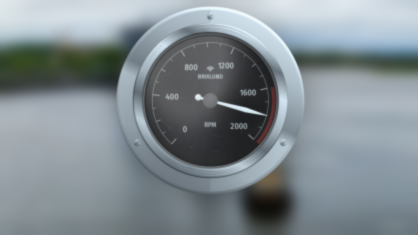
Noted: {"value": 1800, "unit": "rpm"}
